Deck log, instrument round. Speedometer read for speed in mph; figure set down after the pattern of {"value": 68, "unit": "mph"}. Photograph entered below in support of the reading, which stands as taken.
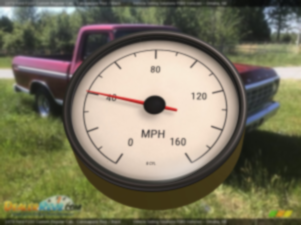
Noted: {"value": 40, "unit": "mph"}
